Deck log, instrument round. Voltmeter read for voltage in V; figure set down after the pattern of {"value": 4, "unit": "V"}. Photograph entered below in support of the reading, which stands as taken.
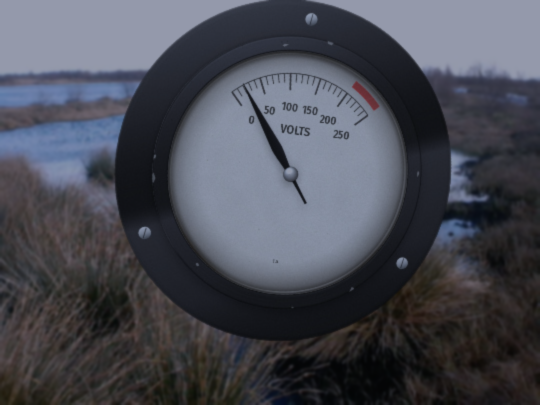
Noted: {"value": 20, "unit": "V"}
